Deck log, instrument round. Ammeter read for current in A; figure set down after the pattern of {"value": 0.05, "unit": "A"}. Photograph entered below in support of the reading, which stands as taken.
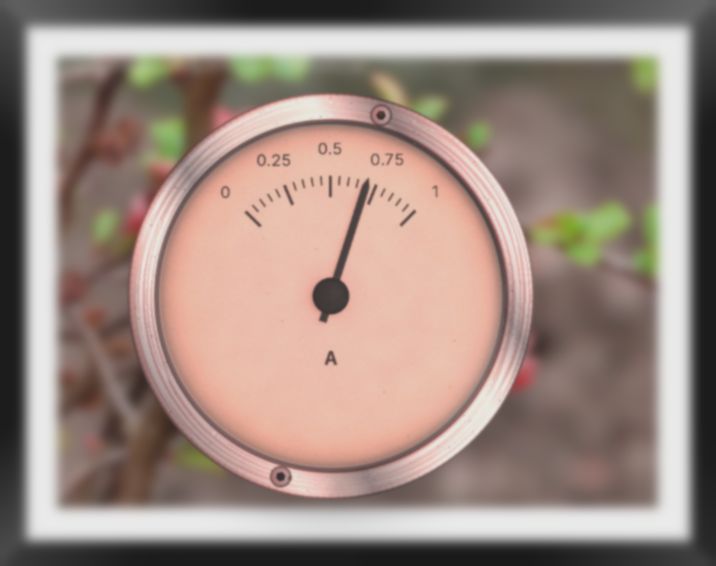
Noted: {"value": 0.7, "unit": "A"}
